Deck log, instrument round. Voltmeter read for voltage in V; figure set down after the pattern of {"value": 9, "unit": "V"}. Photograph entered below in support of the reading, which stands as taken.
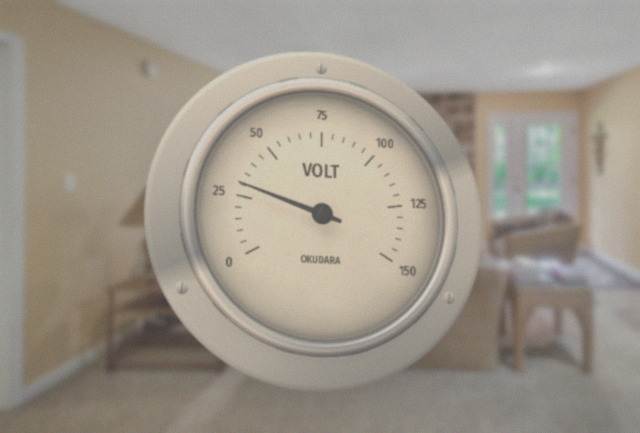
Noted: {"value": 30, "unit": "V"}
